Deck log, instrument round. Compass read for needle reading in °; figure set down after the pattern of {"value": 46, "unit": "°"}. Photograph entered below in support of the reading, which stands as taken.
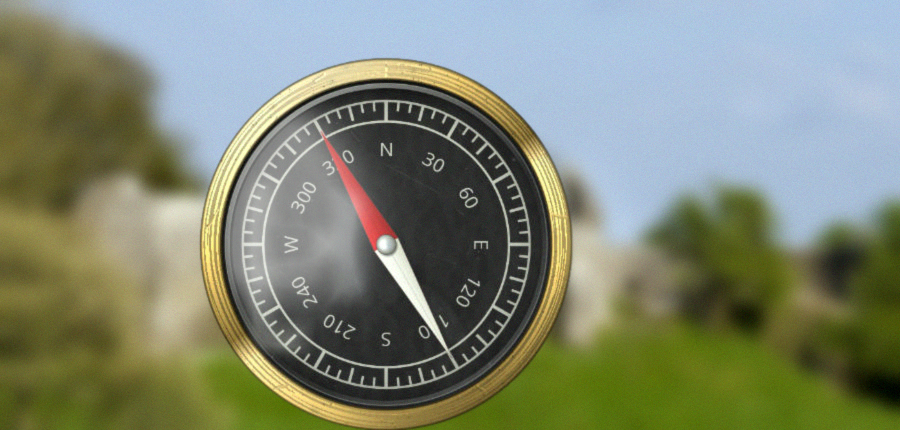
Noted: {"value": 330, "unit": "°"}
